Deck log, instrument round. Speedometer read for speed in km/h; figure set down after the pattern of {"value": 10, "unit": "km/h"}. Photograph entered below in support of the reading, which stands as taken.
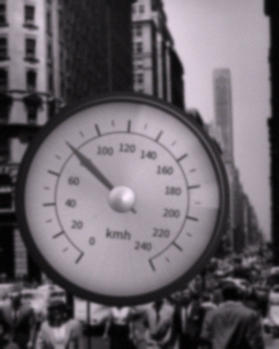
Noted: {"value": 80, "unit": "km/h"}
